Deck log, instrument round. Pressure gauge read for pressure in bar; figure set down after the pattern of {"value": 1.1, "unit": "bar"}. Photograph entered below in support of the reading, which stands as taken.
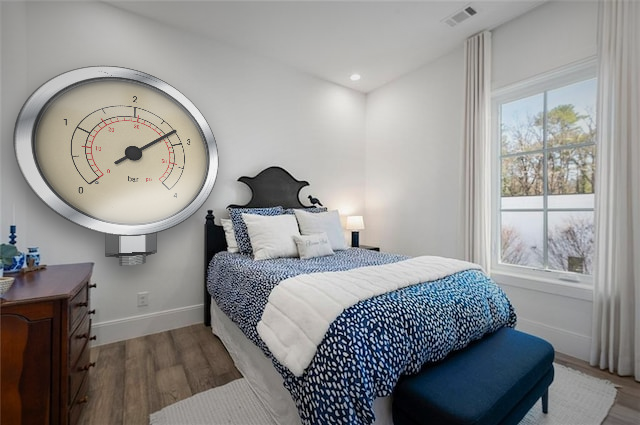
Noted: {"value": 2.75, "unit": "bar"}
